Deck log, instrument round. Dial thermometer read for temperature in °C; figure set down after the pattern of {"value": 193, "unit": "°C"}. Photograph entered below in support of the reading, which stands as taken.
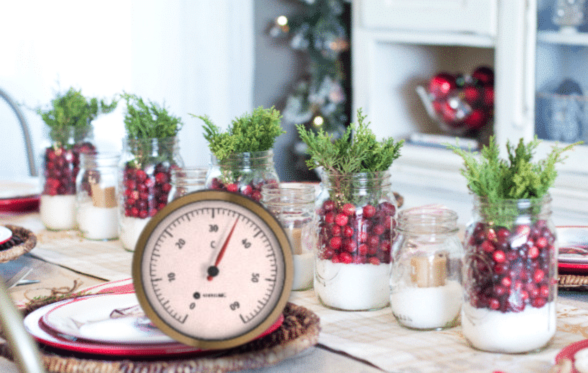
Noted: {"value": 35, "unit": "°C"}
